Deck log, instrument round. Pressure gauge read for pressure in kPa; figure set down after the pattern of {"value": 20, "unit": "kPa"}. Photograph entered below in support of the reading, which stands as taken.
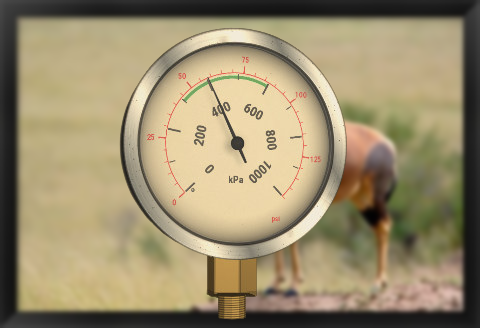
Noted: {"value": 400, "unit": "kPa"}
